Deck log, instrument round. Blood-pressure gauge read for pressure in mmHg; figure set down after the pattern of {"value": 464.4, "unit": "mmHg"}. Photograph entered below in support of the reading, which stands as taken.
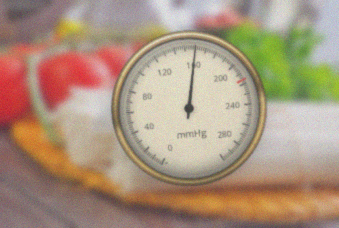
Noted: {"value": 160, "unit": "mmHg"}
